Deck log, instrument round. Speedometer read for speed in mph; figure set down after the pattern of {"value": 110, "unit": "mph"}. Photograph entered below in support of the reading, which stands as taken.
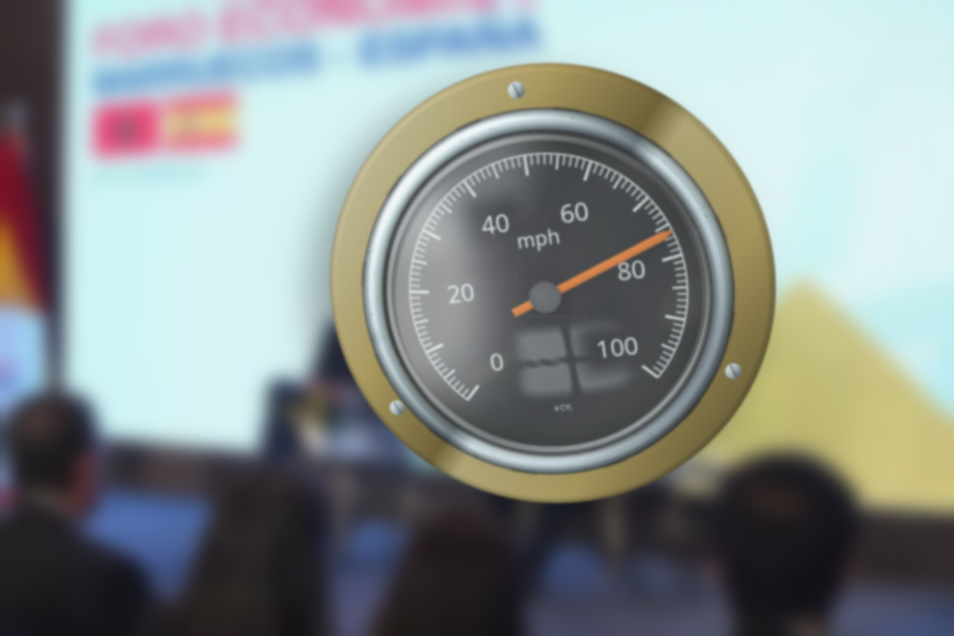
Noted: {"value": 76, "unit": "mph"}
